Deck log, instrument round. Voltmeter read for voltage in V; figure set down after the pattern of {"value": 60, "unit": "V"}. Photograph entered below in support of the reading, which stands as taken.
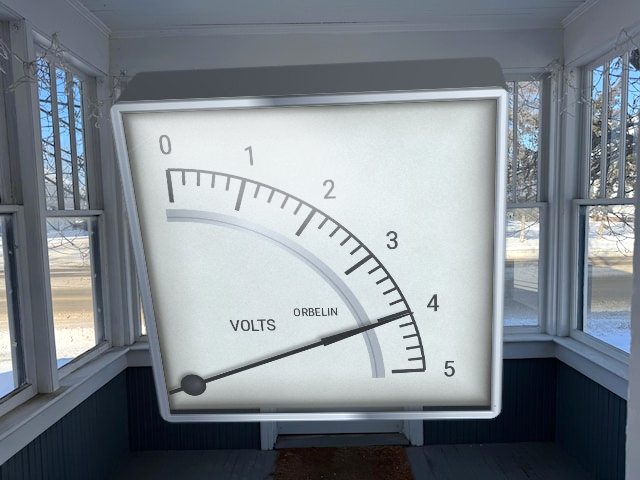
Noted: {"value": 4, "unit": "V"}
